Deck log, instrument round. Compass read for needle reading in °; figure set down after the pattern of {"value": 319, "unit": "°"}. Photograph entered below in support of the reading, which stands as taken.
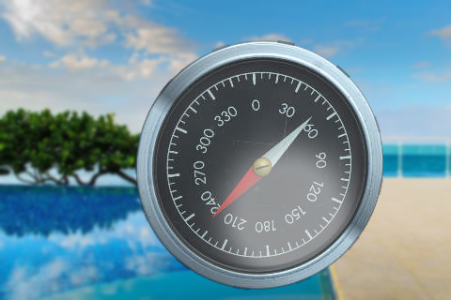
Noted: {"value": 230, "unit": "°"}
